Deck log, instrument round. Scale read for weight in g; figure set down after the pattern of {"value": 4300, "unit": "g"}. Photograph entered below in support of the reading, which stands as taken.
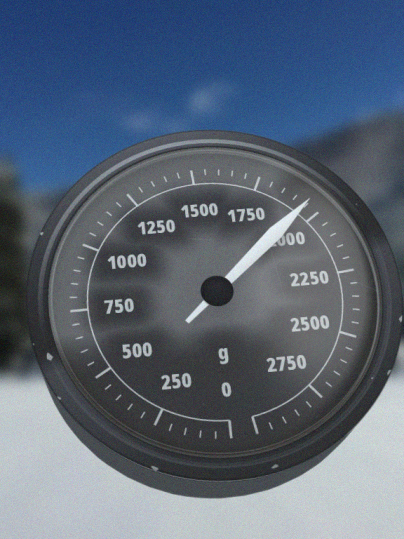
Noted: {"value": 1950, "unit": "g"}
